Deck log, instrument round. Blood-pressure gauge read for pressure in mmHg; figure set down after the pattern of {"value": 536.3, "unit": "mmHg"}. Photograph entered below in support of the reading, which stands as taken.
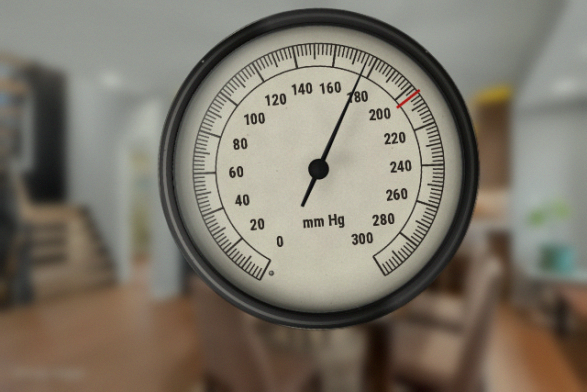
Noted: {"value": 176, "unit": "mmHg"}
